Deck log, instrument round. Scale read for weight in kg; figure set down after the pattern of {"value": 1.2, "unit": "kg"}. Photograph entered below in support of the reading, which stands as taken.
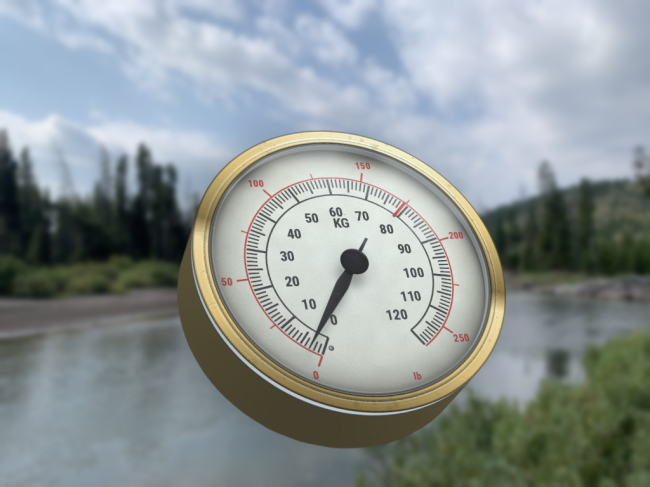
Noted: {"value": 3, "unit": "kg"}
